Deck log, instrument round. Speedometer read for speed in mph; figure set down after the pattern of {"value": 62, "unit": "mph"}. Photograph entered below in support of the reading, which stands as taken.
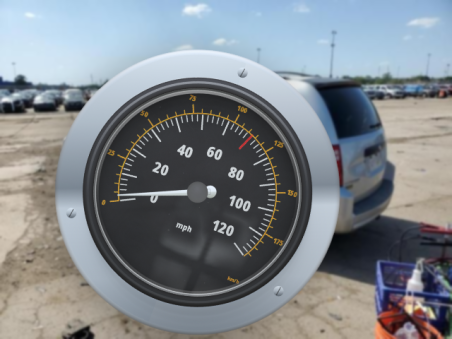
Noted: {"value": 2, "unit": "mph"}
